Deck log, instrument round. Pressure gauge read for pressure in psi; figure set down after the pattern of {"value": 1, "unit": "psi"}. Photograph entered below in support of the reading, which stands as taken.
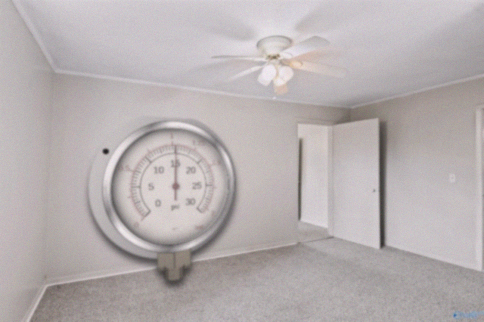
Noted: {"value": 15, "unit": "psi"}
